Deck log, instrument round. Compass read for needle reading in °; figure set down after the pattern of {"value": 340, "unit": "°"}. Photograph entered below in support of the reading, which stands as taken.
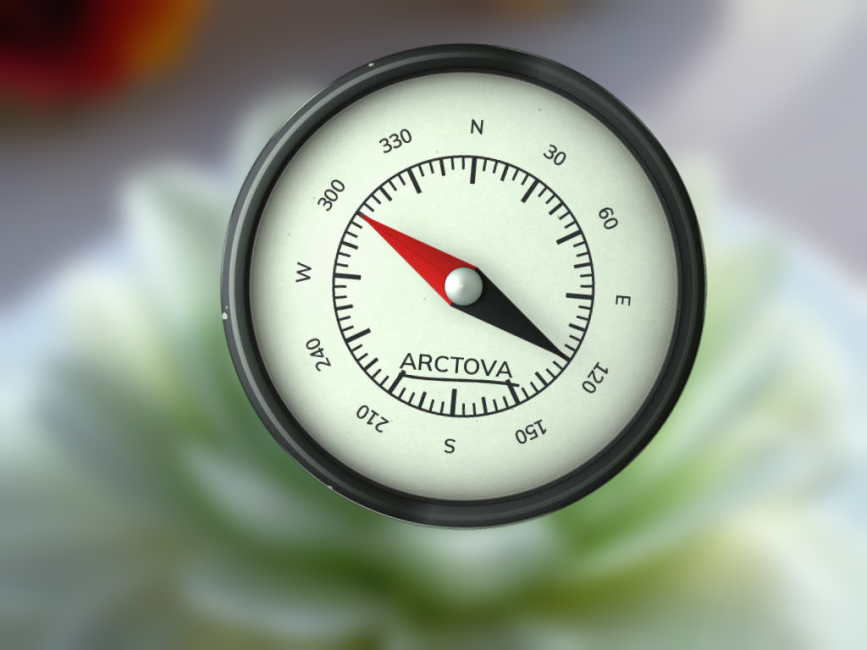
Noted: {"value": 300, "unit": "°"}
